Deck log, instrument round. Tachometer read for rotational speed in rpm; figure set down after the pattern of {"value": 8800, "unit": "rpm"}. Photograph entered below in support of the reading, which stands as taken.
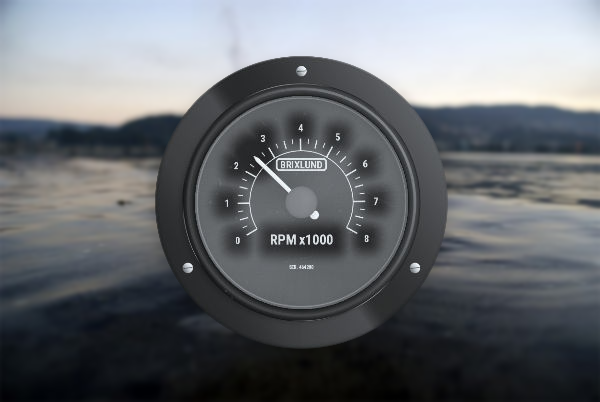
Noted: {"value": 2500, "unit": "rpm"}
